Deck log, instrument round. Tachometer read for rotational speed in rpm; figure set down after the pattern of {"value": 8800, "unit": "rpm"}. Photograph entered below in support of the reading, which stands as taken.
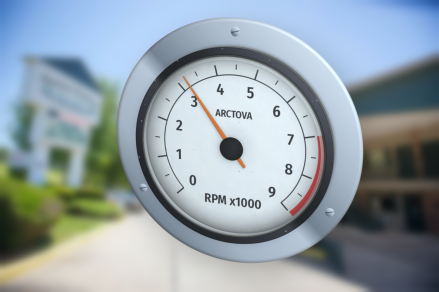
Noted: {"value": 3250, "unit": "rpm"}
